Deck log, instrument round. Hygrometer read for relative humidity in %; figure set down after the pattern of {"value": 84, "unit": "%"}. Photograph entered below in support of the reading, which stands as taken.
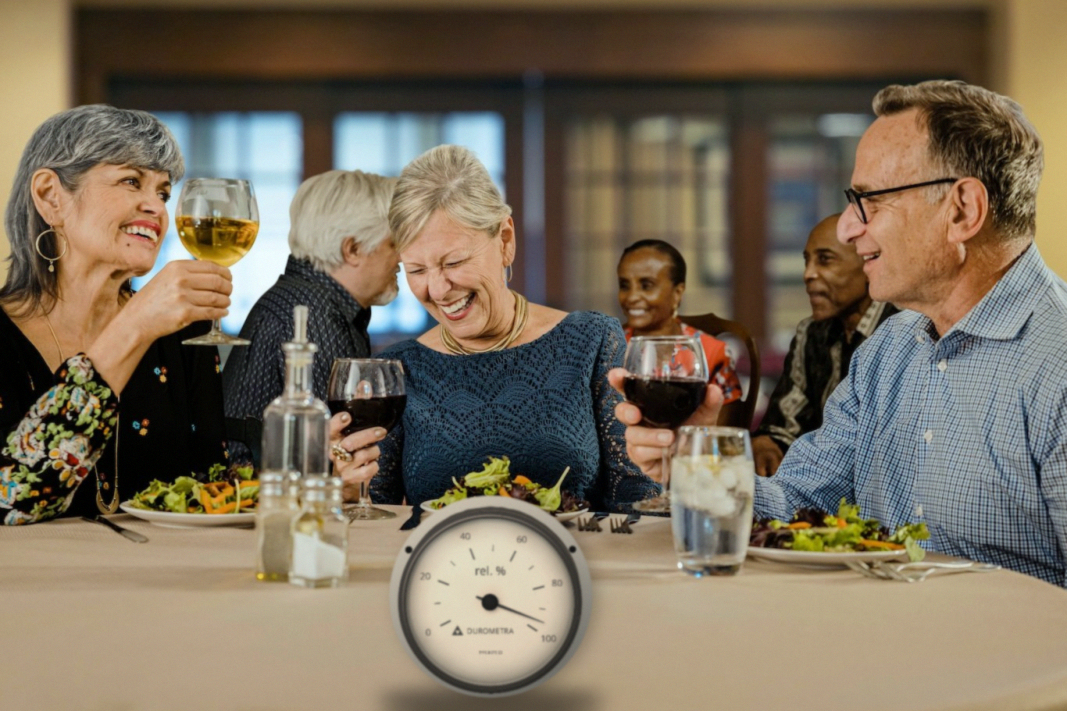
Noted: {"value": 95, "unit": "%"}
